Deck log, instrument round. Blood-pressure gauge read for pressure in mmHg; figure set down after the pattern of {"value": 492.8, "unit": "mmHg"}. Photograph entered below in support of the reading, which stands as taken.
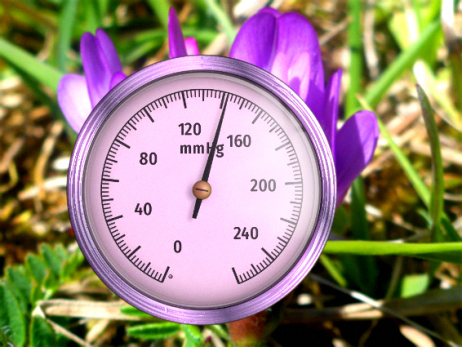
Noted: {"value": 142, "unit": "mmHg"}
